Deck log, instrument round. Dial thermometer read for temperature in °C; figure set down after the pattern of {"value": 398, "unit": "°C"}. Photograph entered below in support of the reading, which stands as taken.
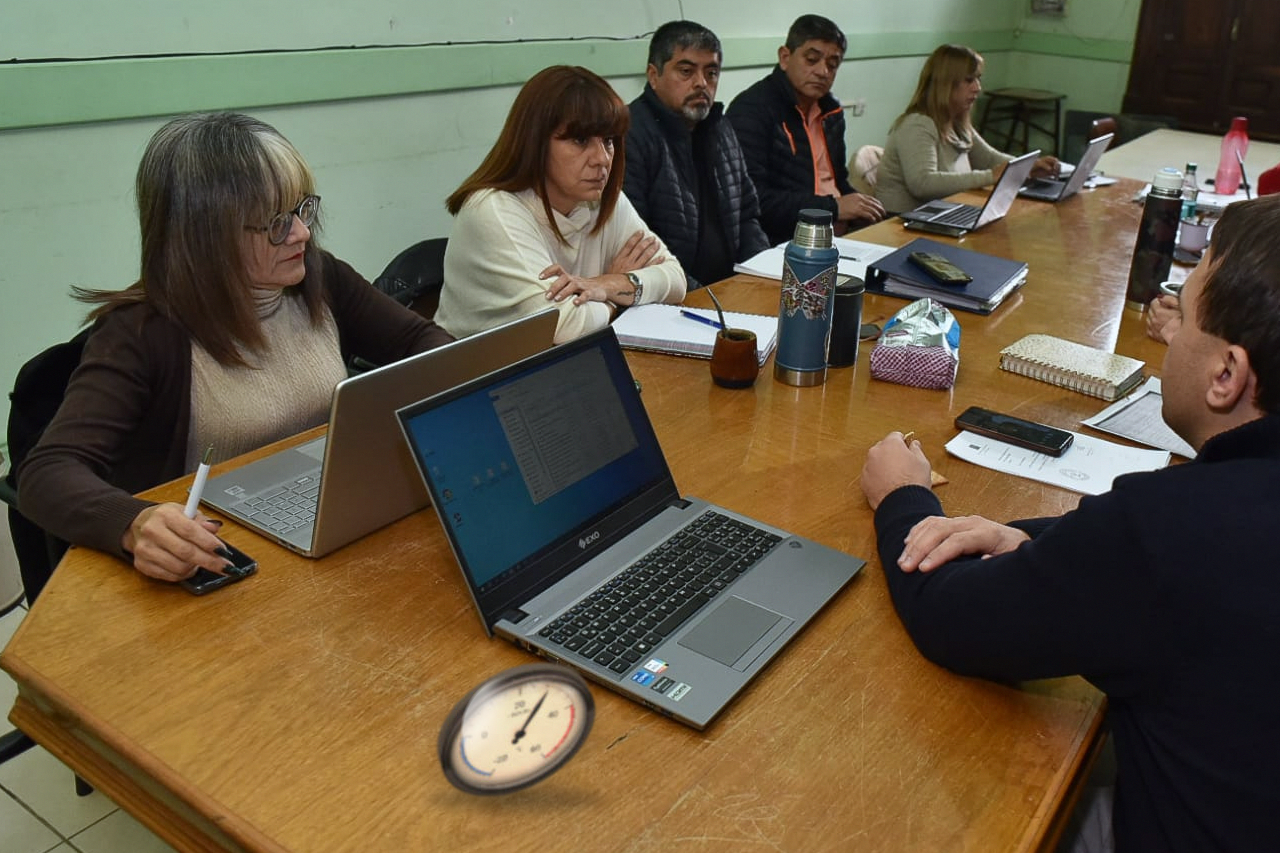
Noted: {"value": 28, "unit": "°C"}
